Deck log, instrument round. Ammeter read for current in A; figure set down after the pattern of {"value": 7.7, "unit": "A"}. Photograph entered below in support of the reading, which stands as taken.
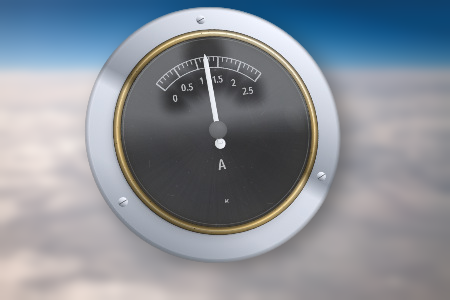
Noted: {"value": 1.2, "unit": "A"}
